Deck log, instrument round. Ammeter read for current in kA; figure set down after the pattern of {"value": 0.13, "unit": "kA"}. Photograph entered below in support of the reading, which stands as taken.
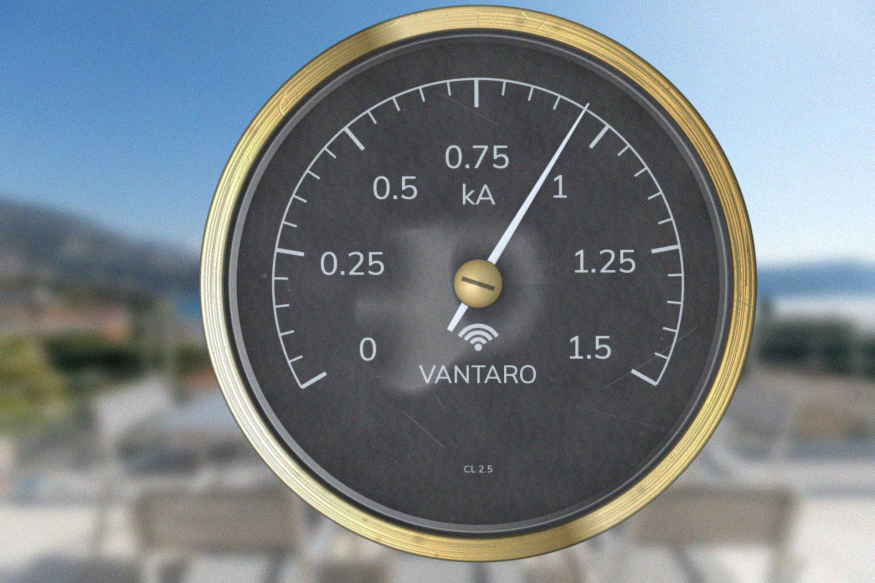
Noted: {"value": 0.95, "unit": "kA"}
